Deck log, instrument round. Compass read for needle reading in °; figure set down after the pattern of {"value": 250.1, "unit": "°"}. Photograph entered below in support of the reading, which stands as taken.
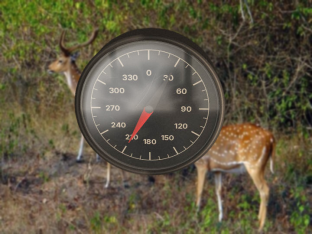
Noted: {"value": 210, "unit": "°"}
